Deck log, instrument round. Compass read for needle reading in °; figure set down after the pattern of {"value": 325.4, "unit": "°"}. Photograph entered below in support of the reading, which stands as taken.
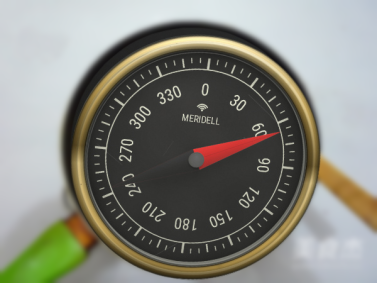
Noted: {"value": 65, "unit": "°"}
